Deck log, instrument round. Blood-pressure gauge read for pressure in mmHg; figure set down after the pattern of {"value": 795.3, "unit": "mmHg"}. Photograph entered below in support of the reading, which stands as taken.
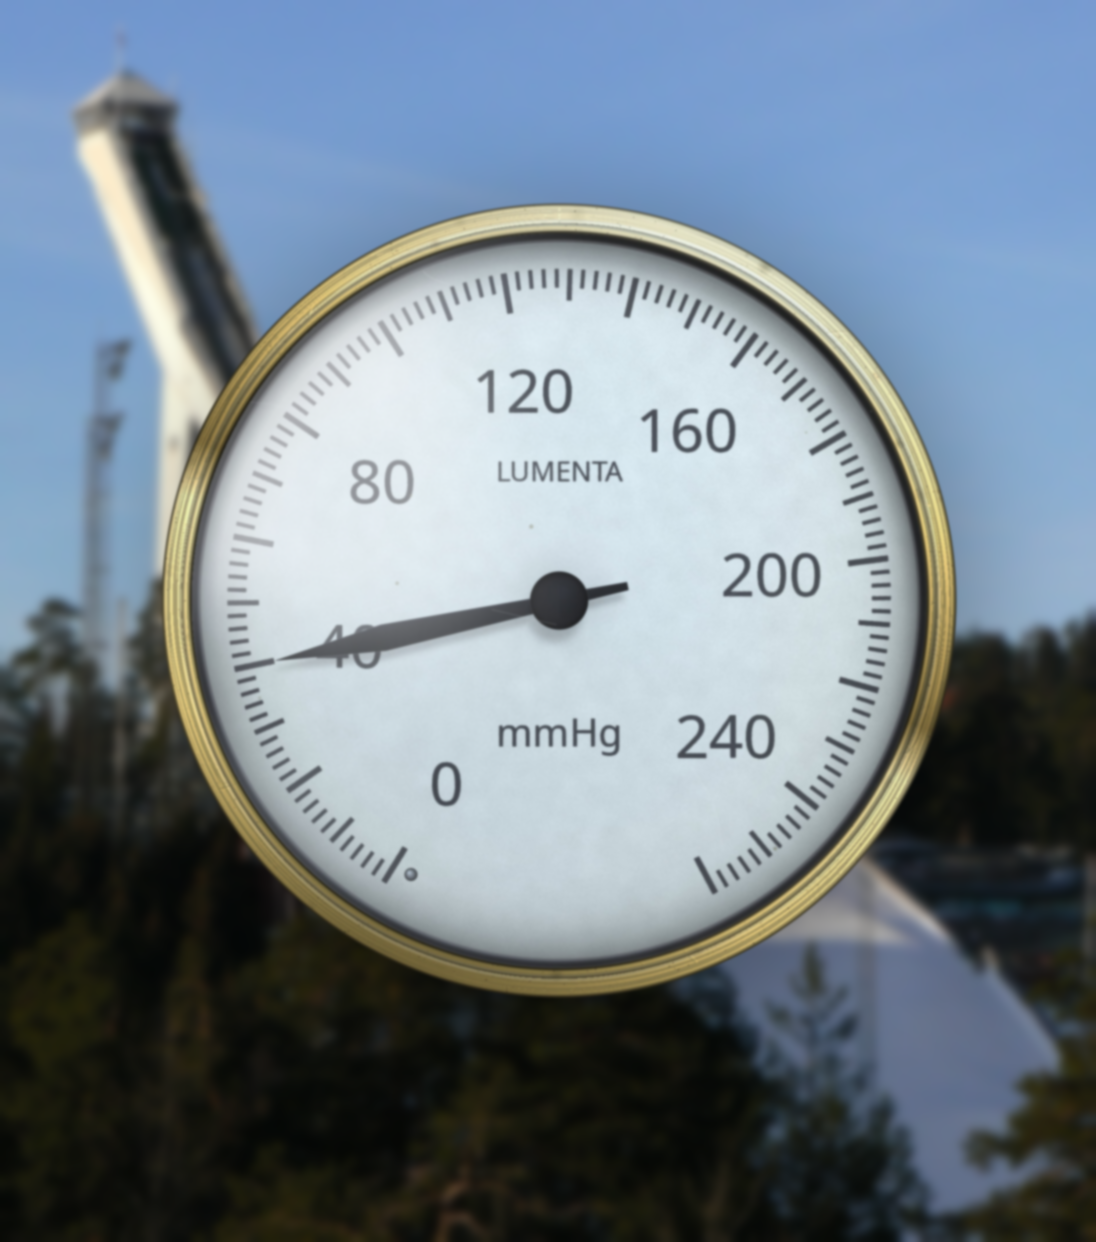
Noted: {"value": 40, "unit": "mmHg"}
